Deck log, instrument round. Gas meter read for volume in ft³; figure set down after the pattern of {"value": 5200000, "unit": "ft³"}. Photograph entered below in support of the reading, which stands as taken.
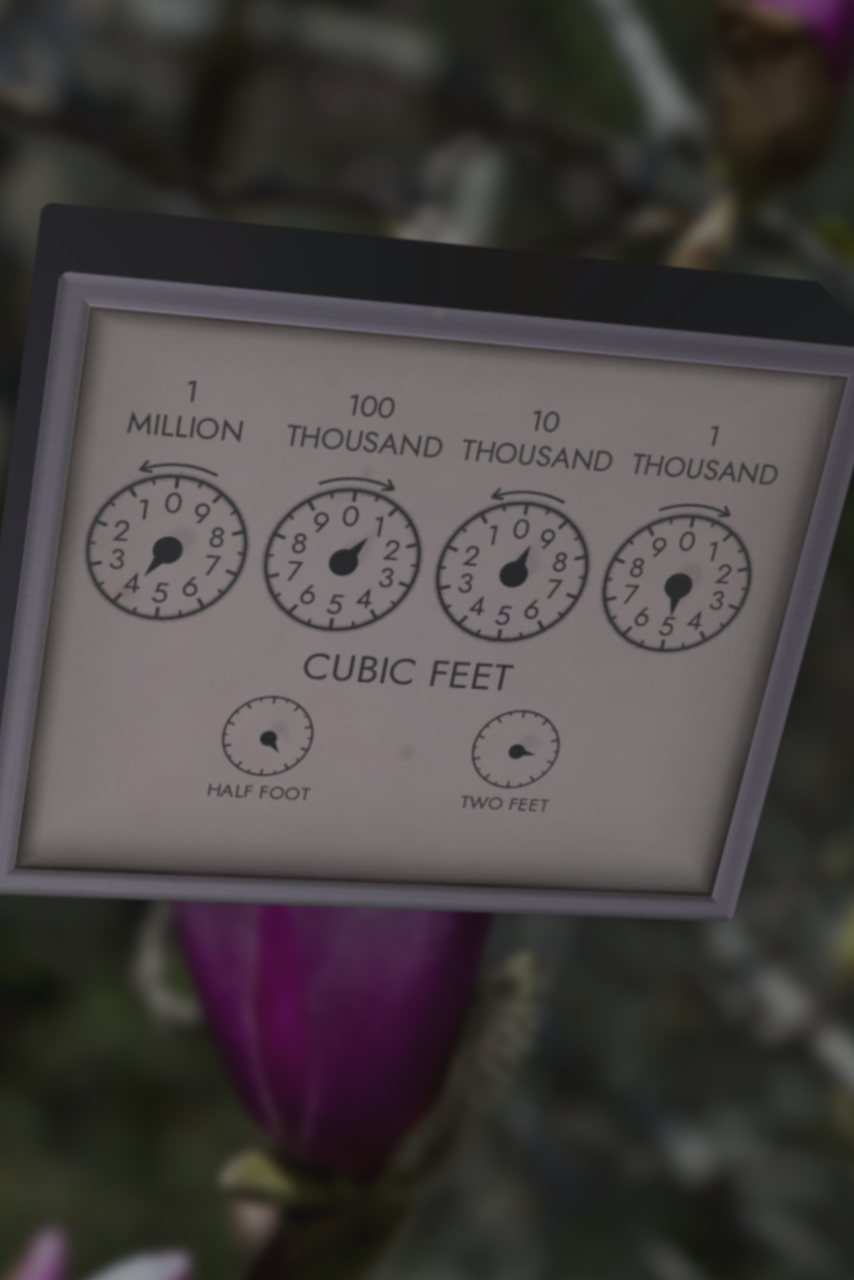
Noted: {"value": 409500, "unit": "ft³"}
